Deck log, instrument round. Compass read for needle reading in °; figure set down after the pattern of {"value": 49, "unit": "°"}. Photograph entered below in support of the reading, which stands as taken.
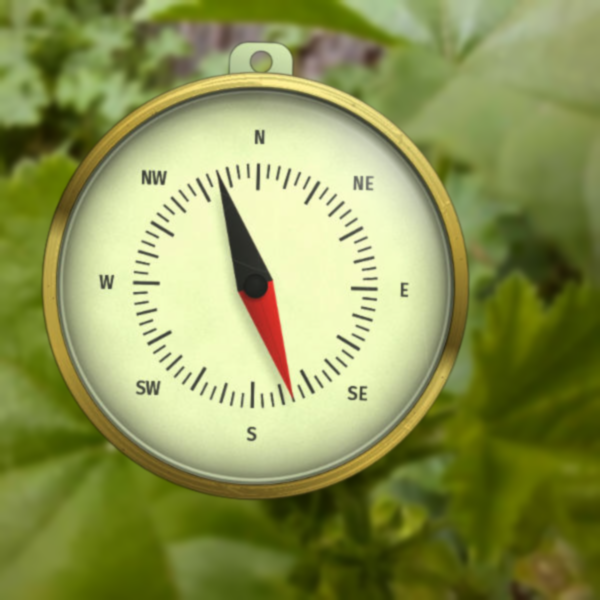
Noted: {"value": 160, "unit": "°"}
